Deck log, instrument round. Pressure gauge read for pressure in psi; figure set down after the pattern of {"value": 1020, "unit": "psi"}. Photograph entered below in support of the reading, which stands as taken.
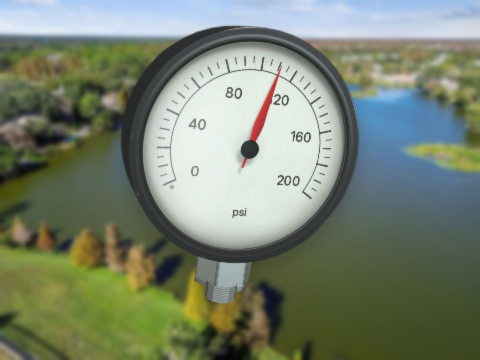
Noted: {"value": 110, "unit": "psi"}
